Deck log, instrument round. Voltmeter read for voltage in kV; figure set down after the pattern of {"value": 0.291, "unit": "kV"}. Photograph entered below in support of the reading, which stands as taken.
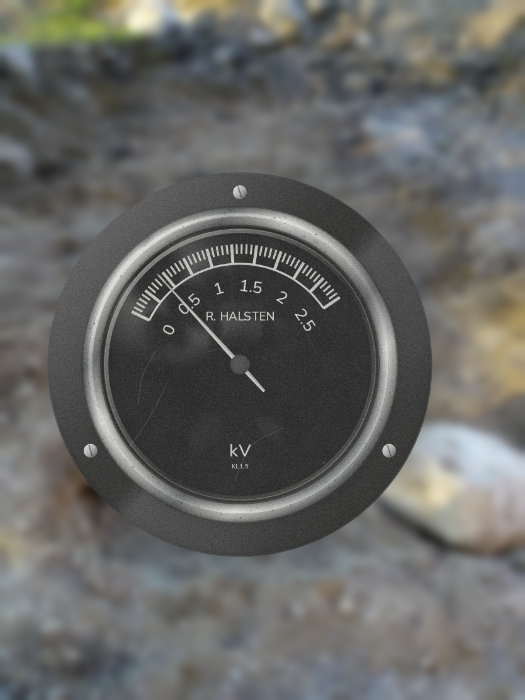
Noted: {"value": 0.45, "unit": "kV"}
